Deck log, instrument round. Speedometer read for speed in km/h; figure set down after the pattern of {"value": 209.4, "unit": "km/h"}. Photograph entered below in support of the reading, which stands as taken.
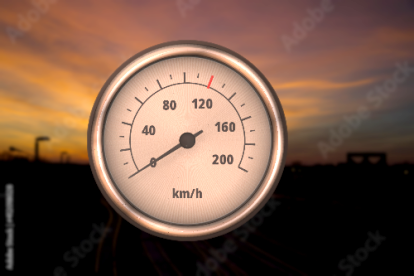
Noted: {"value": 0, "unit": "km/h"}
